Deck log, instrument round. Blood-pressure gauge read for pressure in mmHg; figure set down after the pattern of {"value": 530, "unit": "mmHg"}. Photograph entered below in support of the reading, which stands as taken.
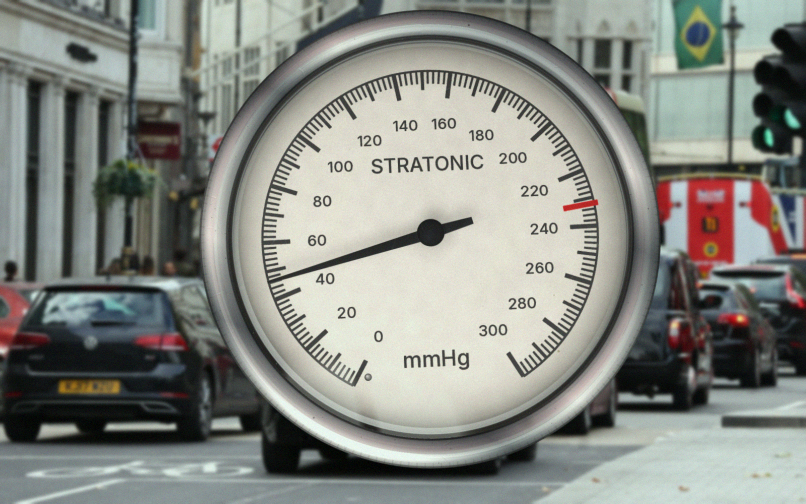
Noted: {"value": 46, "unit": "mmHg"}
